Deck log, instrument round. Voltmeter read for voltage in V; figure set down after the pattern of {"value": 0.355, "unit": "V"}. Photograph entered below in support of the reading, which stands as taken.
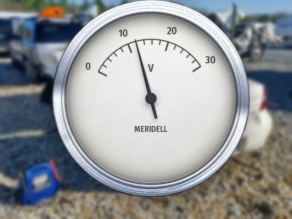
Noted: {"value": 12, "unit": "V"}
